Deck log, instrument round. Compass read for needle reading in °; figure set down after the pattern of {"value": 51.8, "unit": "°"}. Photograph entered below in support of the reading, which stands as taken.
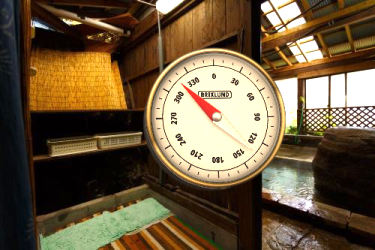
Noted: {"value": 315, "unit": "°"}
